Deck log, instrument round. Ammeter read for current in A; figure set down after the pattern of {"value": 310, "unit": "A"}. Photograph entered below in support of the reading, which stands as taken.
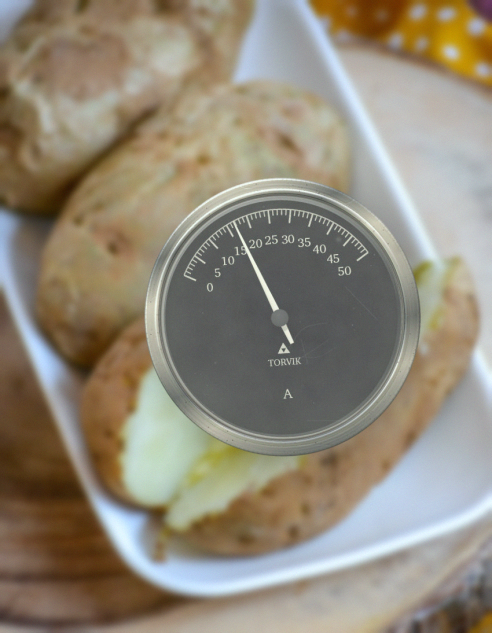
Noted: {"value": 17, "unit": "A"}
